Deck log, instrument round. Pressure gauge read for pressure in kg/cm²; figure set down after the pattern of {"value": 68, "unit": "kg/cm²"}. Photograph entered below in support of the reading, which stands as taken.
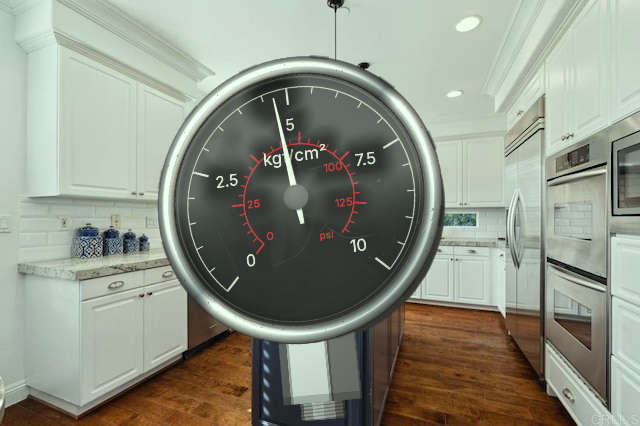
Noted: {"value": 4.75, "unit": "kg/cm²"}
